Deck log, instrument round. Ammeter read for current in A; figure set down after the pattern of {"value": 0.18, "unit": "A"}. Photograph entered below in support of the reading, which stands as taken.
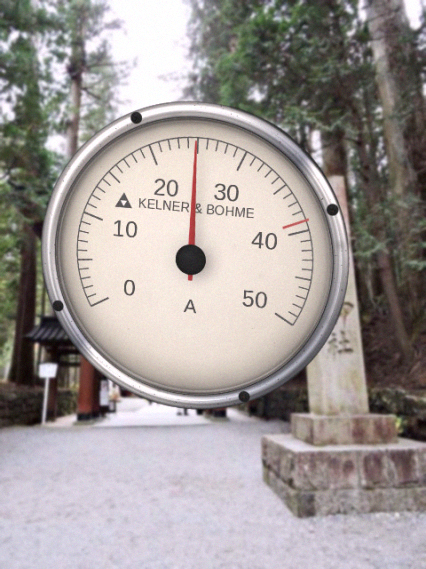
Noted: {"value": 25, "unit": "A"}
